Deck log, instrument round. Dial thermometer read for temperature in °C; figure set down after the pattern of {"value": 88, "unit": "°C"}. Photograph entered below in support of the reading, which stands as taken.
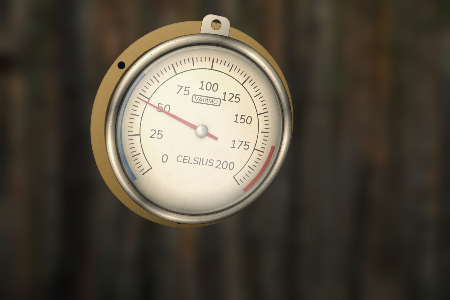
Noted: {"value": 47.5, "unit": "°C"}
